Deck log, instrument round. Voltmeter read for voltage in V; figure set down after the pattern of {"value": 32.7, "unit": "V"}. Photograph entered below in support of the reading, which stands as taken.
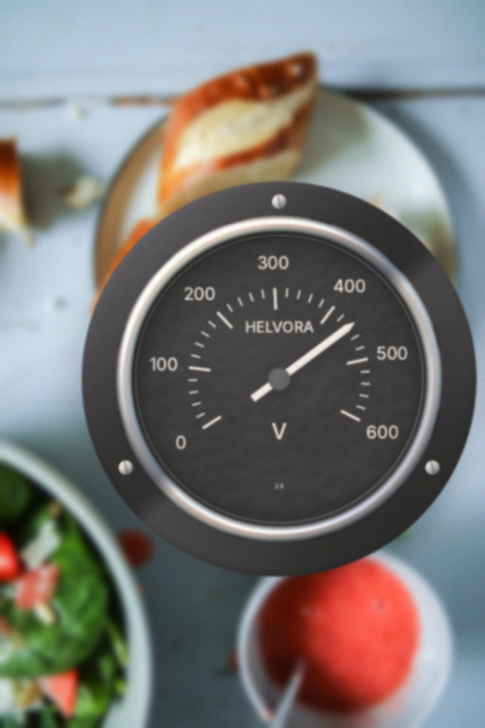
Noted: {"value": 440, "unit": "V"}
